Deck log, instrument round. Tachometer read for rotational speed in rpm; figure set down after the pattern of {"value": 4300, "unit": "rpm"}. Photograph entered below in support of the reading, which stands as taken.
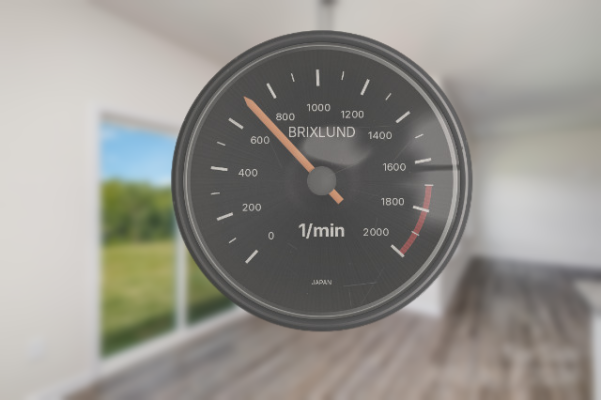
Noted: {"value": 700, "unit": "rpm"}
